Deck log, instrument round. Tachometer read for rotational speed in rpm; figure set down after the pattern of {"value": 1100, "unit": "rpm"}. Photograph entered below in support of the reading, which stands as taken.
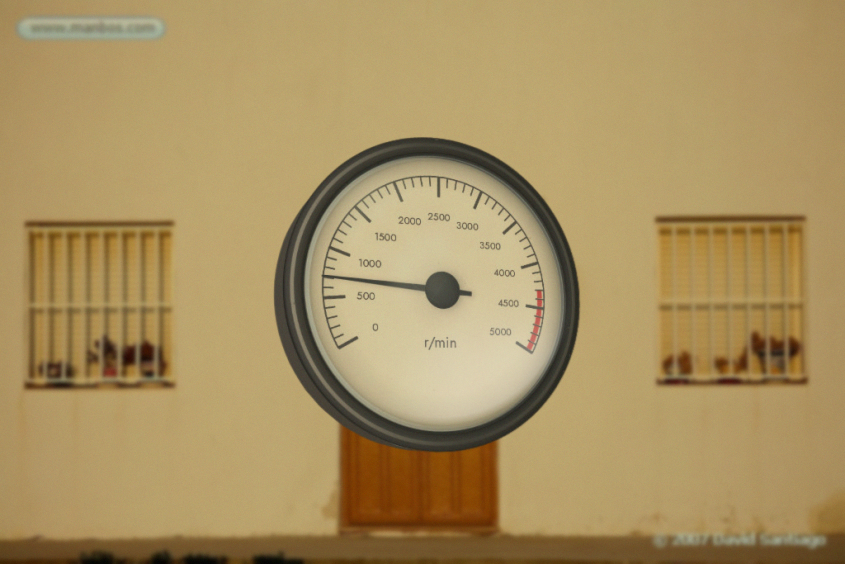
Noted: {"value": 700, "unit": "rpm"}
